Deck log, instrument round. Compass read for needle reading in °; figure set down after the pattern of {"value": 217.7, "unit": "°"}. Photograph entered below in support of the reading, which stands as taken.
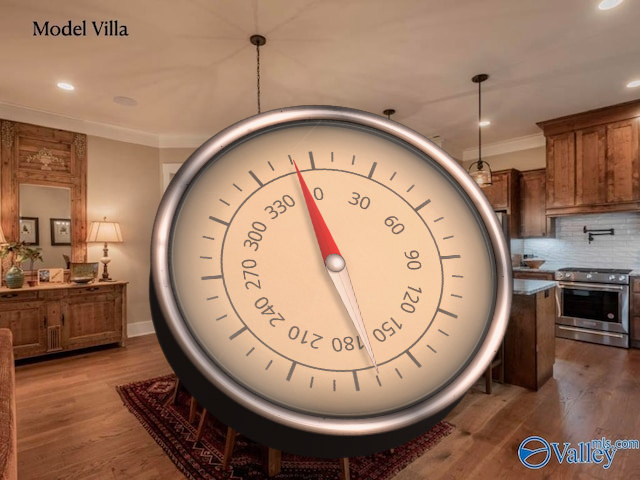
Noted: {"value": 350, "unit": "°"}
